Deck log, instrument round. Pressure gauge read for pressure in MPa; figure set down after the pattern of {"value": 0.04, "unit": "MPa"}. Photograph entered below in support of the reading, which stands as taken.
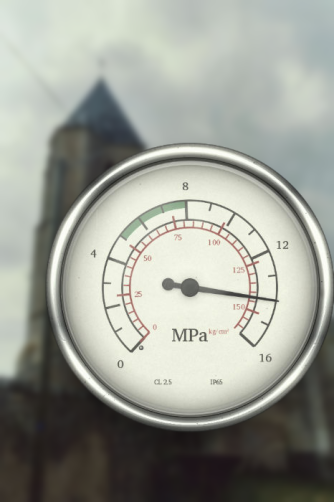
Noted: {"value": 14, "unit": "MPa"}
